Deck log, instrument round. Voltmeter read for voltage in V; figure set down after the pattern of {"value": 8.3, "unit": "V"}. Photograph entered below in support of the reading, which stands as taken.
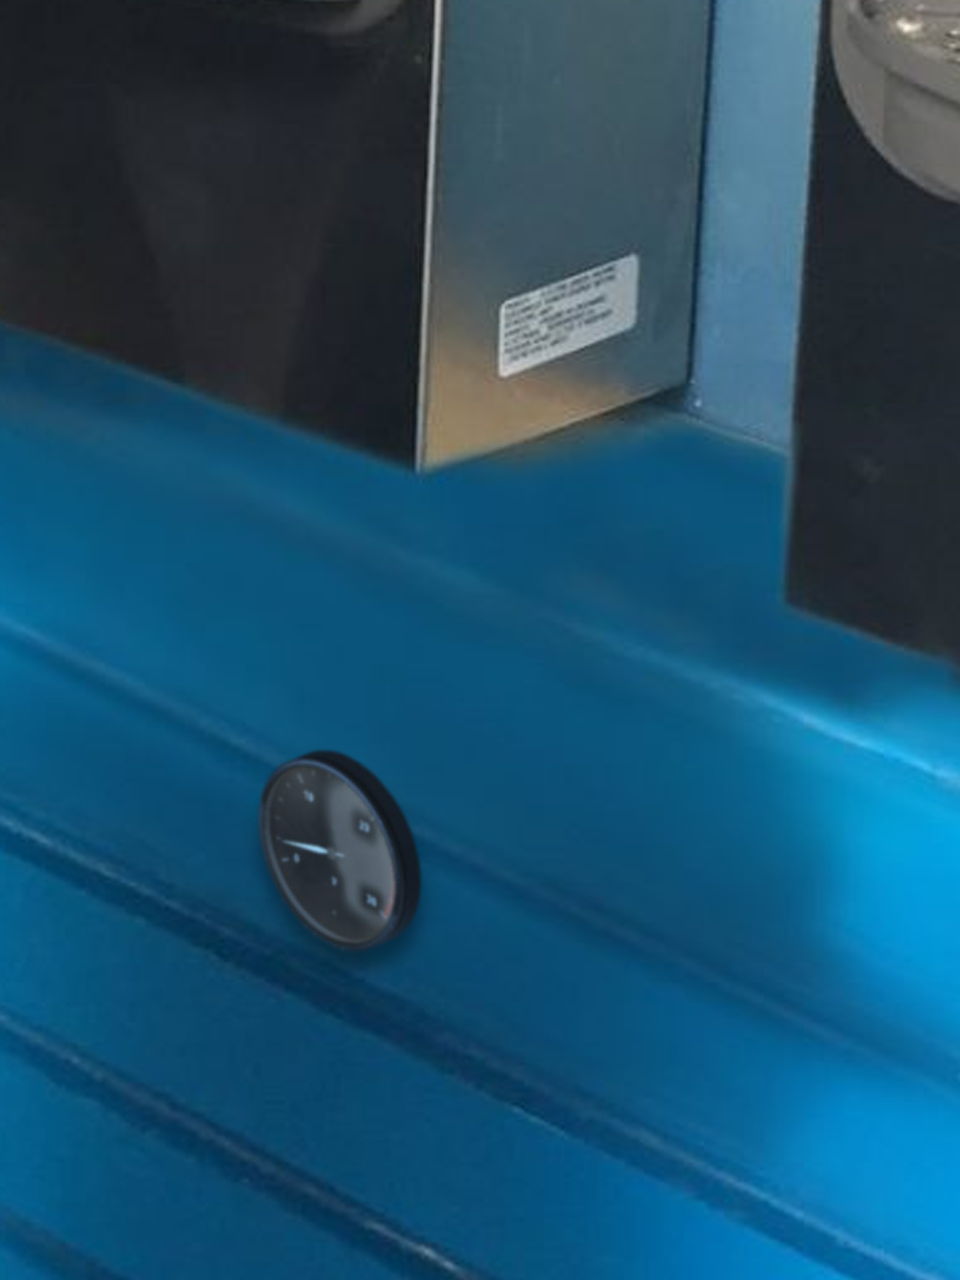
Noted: {"value": 2, "unit": "V"}
